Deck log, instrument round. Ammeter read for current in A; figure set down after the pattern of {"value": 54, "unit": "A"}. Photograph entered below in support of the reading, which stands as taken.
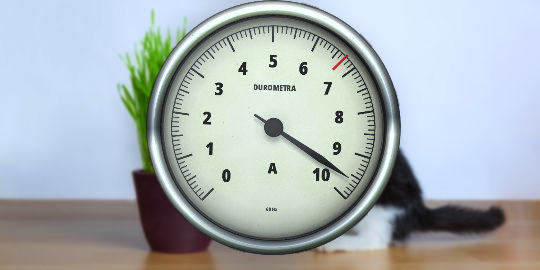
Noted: {"value": 9.6, "unit": "A"}
